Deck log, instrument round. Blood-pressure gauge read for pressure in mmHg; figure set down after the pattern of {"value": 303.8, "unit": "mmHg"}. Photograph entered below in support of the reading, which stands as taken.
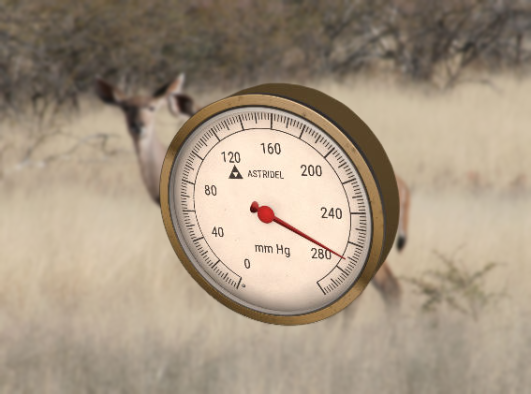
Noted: {"value": 270, "unit": "mmHg"}
